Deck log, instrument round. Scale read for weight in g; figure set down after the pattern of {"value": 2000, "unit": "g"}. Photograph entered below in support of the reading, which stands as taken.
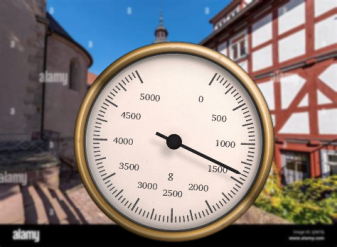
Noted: {"value": 1400, "unit": "g"}
